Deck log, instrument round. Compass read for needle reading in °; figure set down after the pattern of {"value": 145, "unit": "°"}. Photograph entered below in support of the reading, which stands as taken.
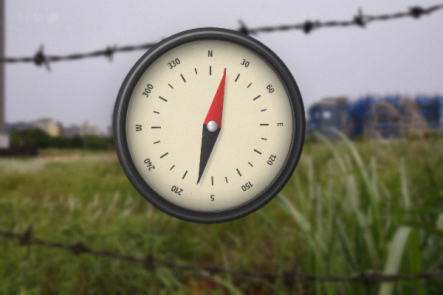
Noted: {"value": 15, "unit": "°"}
